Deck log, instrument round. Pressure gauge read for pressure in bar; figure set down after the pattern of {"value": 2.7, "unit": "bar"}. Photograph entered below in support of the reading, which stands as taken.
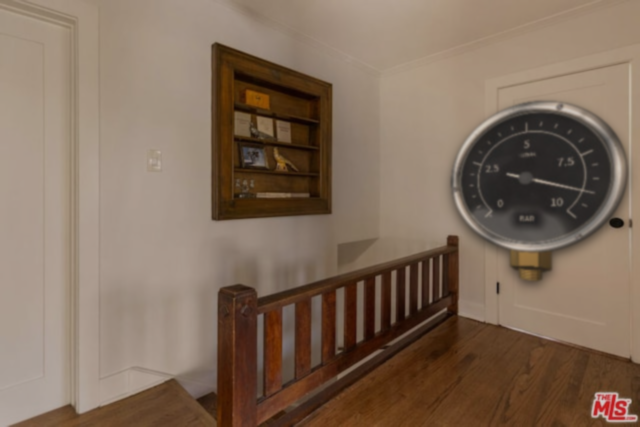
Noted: {"value": 9, "unit": "bar"}
